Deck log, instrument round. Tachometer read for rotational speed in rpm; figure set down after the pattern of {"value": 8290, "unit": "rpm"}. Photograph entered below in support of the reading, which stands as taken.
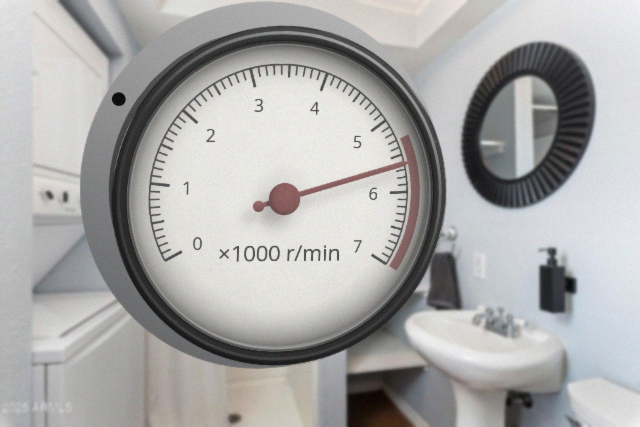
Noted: {"value": 5600, "unit": "rpm"}
